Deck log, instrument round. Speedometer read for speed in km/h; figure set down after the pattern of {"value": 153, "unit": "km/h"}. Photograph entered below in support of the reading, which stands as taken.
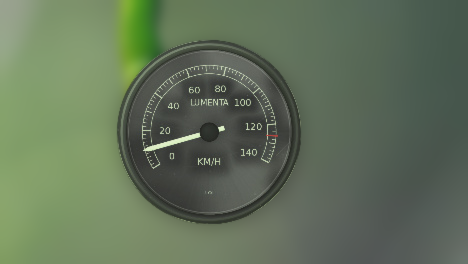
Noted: {"value": 10, "unit": "km/h"}
